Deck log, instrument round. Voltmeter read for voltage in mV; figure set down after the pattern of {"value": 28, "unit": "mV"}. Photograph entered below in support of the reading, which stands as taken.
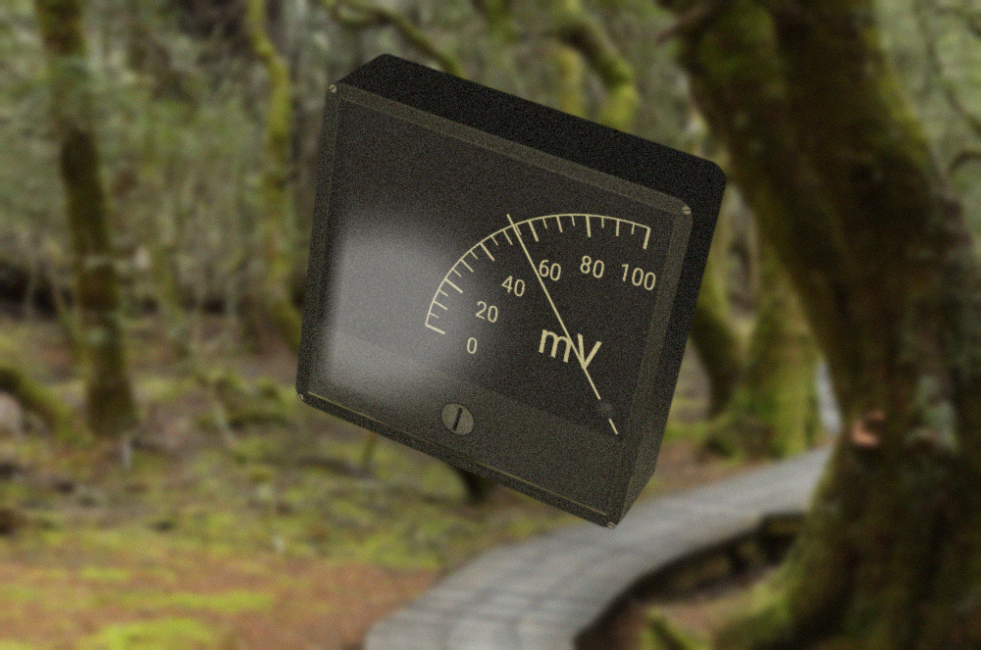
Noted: {"value": 55, "unit": "mV"}
